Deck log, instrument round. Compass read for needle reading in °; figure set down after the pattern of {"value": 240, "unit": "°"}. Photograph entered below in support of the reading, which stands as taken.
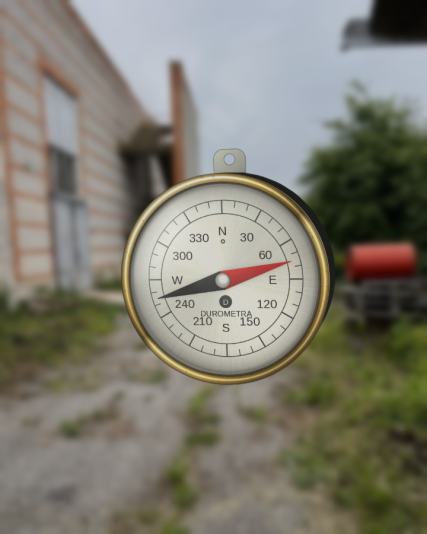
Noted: {"value": 75, "unit": "°"}
